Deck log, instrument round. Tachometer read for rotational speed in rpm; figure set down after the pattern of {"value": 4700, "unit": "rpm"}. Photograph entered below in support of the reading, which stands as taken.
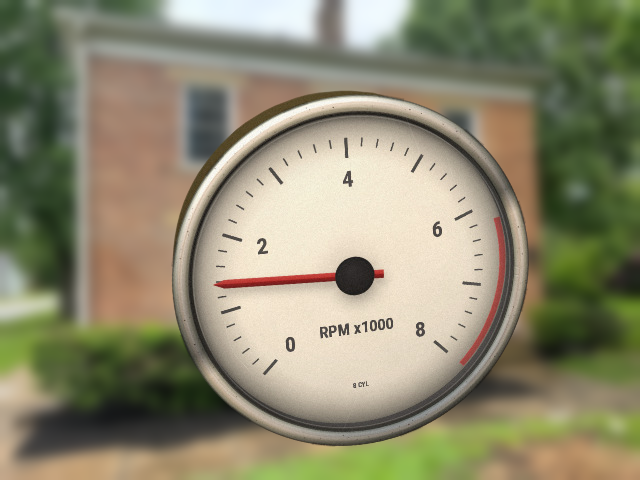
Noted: {"value": 1400, "unit": "rpm"}
